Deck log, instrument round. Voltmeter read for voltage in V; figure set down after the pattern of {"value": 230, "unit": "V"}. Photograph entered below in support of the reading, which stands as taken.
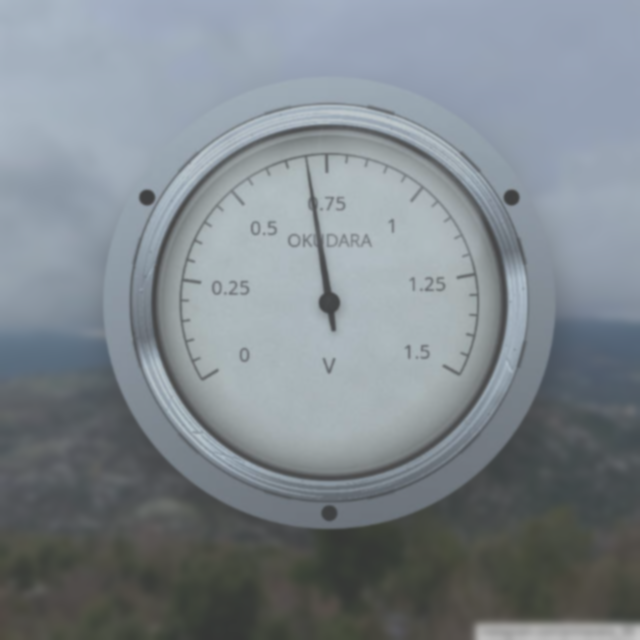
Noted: {"value": 0.7, "unit": "V"}
